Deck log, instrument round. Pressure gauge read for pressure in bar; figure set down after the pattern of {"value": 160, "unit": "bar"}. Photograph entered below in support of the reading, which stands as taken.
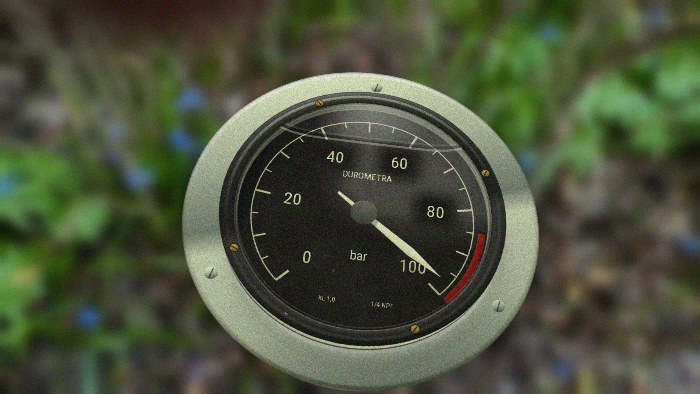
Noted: {"value": 97.5, "unit": "bar"}
